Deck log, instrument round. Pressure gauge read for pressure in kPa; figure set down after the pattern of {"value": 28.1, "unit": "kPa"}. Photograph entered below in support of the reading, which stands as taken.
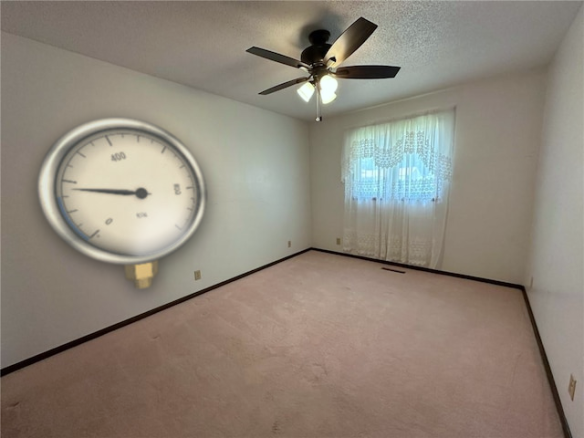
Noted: {"value": 175, "unit": "kPa"}
